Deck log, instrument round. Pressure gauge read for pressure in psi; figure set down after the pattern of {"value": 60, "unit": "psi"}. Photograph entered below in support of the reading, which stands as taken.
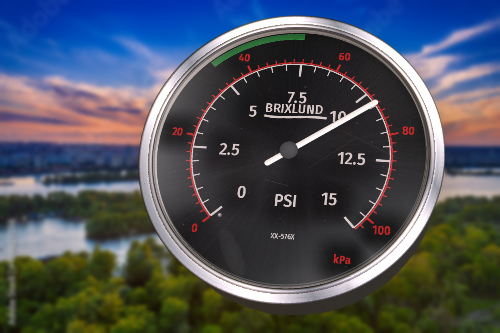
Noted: {"value": 10.5, "unit": "psi"}
